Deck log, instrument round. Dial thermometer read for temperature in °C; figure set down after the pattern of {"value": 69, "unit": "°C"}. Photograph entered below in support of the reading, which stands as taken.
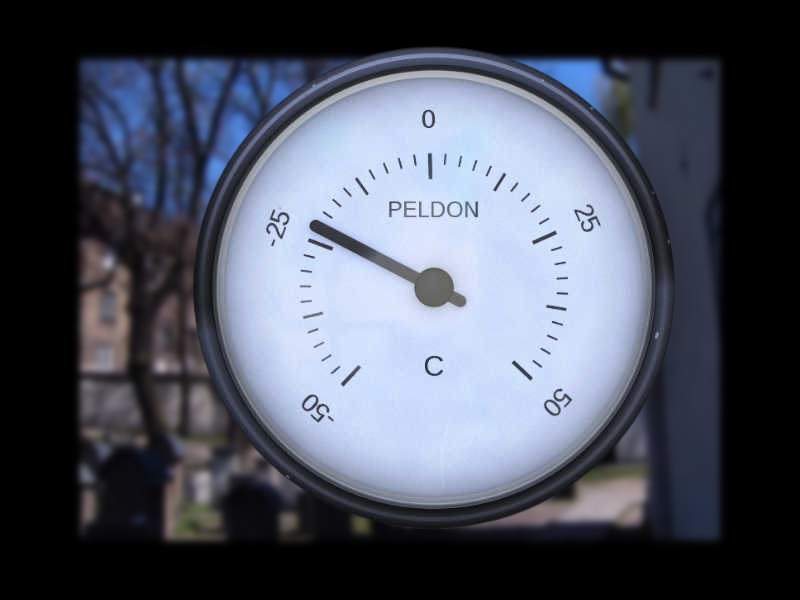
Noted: {"value": -22.5, "unit": "°C"}
